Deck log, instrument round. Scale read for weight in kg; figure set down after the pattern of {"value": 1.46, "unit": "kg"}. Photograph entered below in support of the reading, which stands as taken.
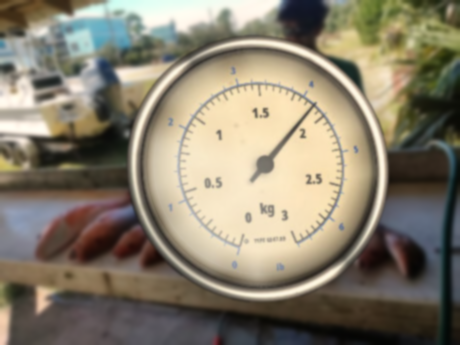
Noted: {"value": 1.9, "unit": "kg"}
